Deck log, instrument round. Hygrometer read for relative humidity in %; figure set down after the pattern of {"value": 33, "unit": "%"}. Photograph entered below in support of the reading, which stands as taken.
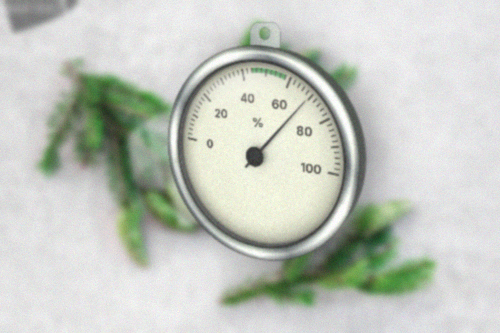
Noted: {"value": 70, "unit": "%"}
